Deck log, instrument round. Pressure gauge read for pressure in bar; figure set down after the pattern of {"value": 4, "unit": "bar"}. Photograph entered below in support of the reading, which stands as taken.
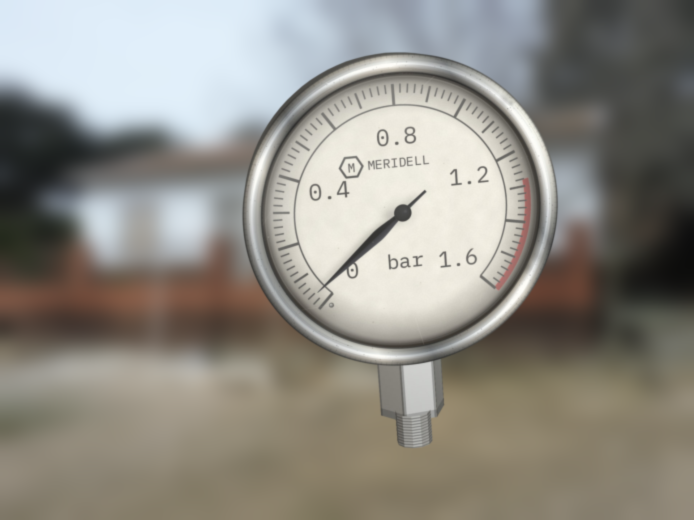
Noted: {"value": 0.04, "unit": "bar"}
